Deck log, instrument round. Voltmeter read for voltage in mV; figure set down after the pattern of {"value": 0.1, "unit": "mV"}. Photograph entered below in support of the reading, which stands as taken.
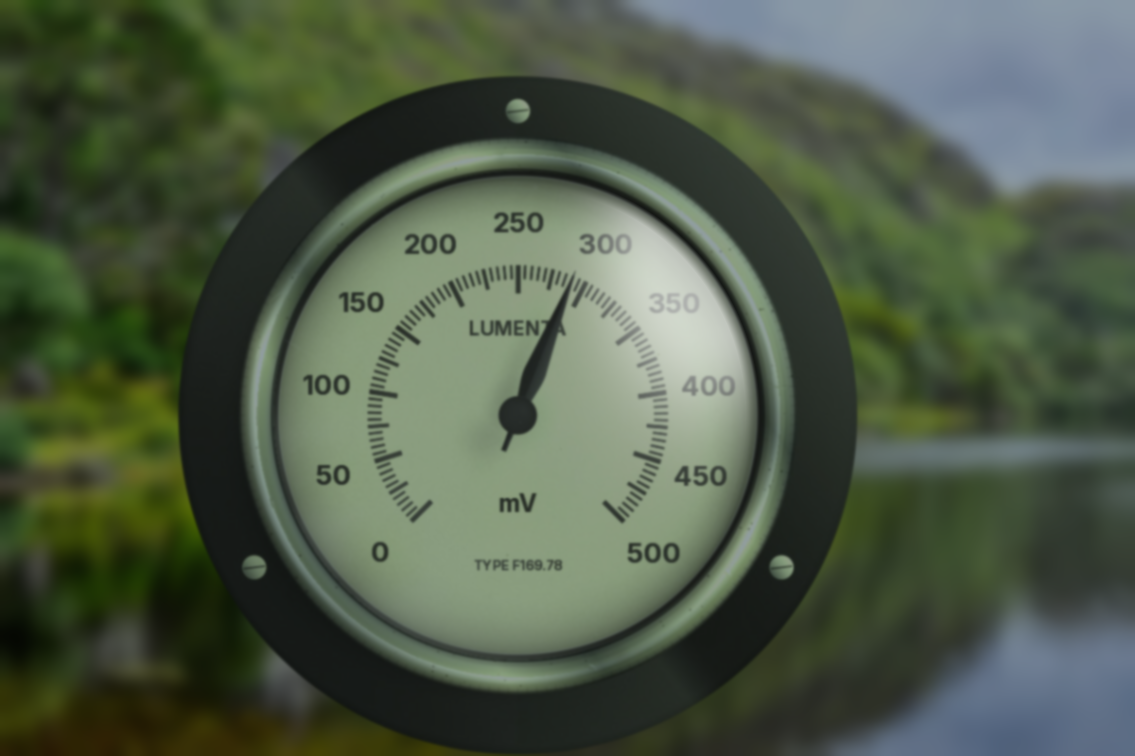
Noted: {"value": 290, "unit": "mV"}
